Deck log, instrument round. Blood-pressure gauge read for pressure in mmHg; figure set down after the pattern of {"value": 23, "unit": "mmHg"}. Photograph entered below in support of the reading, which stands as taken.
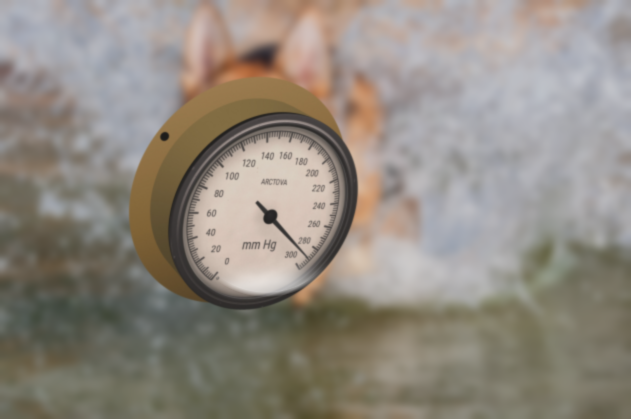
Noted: {"value": 290, "unit": "mmHg"}
